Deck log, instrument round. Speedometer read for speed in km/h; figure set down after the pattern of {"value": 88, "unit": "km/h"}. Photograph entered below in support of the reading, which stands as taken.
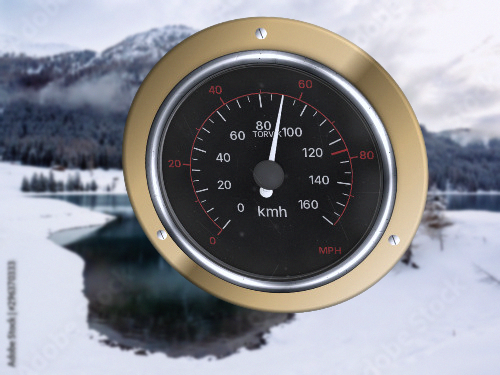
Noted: {"value": 90, "unit": "km/h"}
